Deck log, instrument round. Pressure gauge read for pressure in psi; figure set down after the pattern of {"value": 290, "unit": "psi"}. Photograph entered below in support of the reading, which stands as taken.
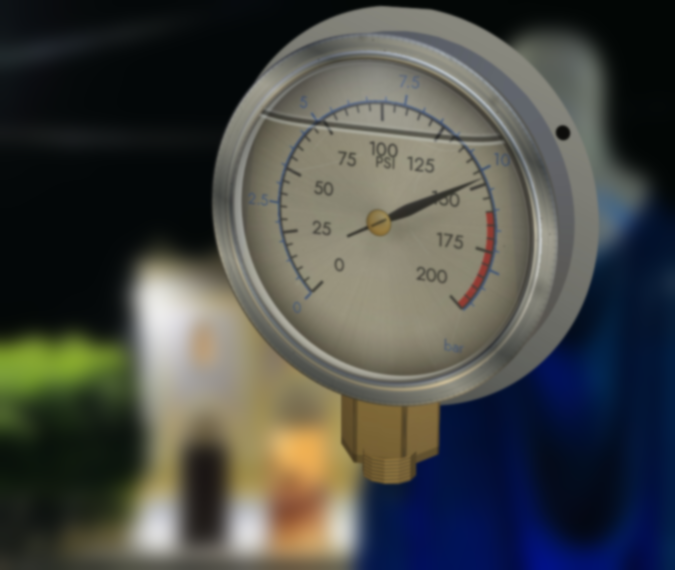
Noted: {"value": 147.5, "unit": "psi"}
